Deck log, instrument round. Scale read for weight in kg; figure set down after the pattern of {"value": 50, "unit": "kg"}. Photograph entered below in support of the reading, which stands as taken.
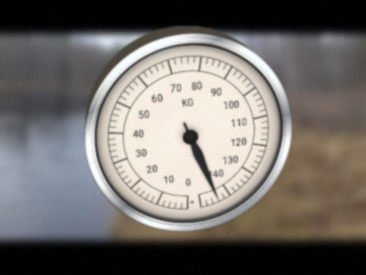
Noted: {"value": 144, "unit": "kg"}
